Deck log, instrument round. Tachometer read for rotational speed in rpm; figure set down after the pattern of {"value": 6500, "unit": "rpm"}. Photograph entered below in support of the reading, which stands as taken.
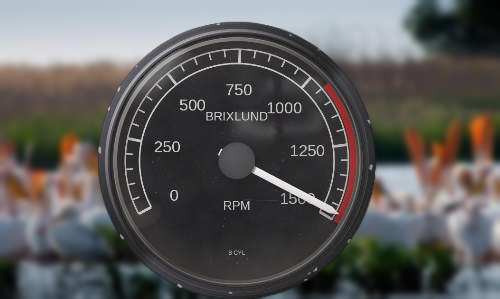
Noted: {"value": 1475, "unit": "rpm"}
